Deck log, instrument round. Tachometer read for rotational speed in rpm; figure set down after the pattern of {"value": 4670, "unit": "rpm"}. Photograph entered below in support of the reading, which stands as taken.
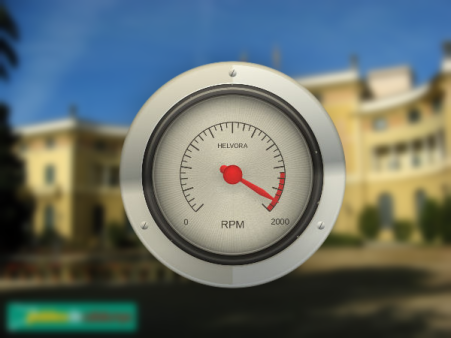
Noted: {"value": 1900, "unit": "rpm"}
